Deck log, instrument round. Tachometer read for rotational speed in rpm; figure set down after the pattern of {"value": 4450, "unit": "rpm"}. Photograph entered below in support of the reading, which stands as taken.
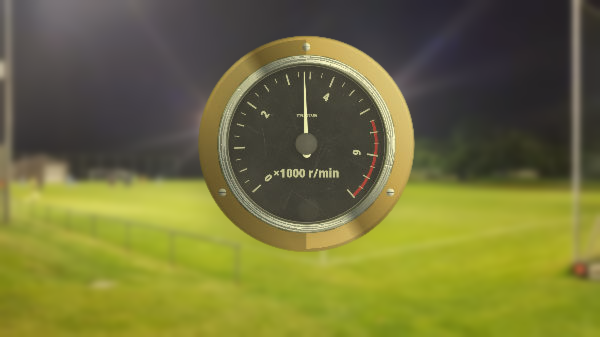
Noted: {"value": 3375, "unit": "rpm"}
